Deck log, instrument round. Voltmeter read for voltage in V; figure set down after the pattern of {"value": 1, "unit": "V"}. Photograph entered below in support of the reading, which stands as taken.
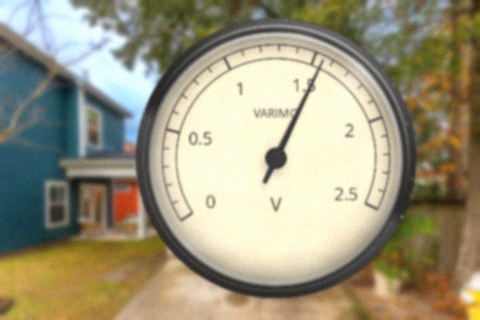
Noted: {"value": 1.55, "unit": "V"}
